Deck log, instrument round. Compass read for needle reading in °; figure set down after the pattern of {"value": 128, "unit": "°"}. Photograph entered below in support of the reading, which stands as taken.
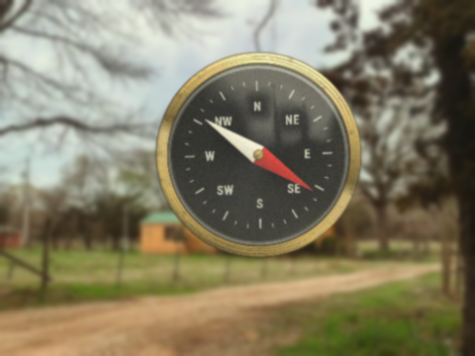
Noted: {"value": 125, "unit": "°"}
